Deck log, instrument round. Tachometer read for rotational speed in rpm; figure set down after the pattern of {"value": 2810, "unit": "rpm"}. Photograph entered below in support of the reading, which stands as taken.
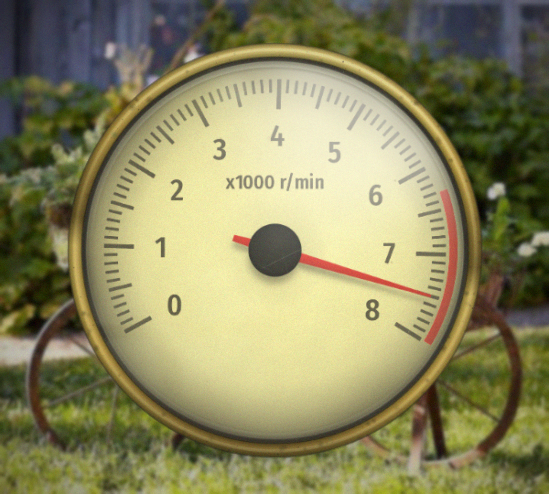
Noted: {"value": 7500, "unit": "rpm"}
